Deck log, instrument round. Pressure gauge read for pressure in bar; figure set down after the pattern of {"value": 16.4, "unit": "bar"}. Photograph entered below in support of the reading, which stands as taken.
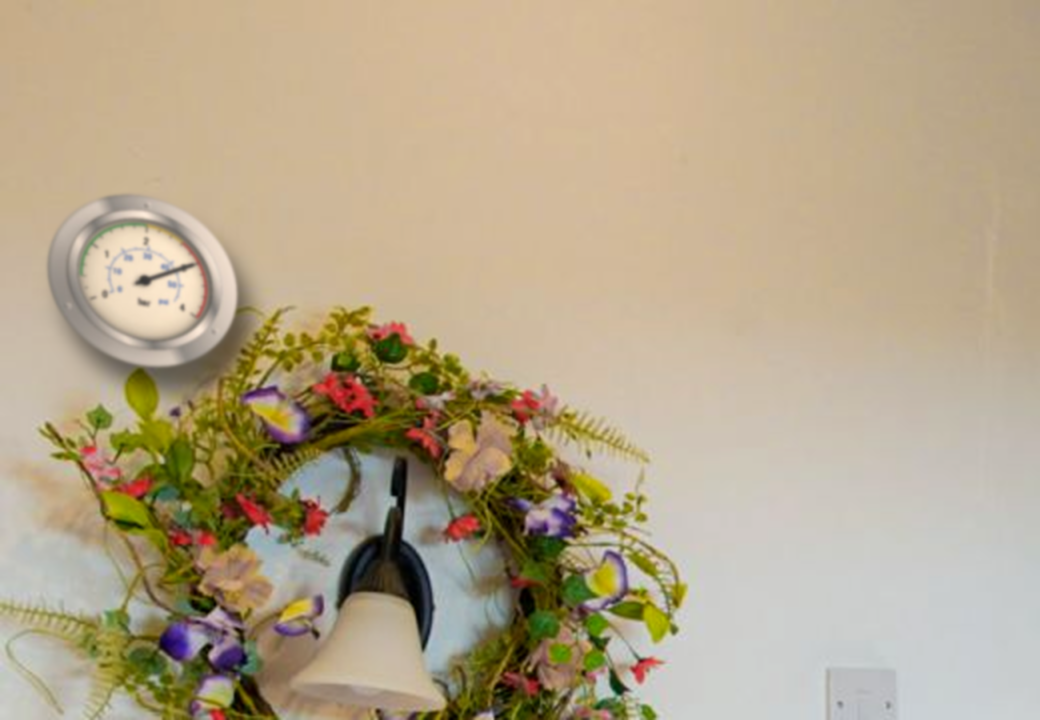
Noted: {"value": 3, "unit": "bar"}
